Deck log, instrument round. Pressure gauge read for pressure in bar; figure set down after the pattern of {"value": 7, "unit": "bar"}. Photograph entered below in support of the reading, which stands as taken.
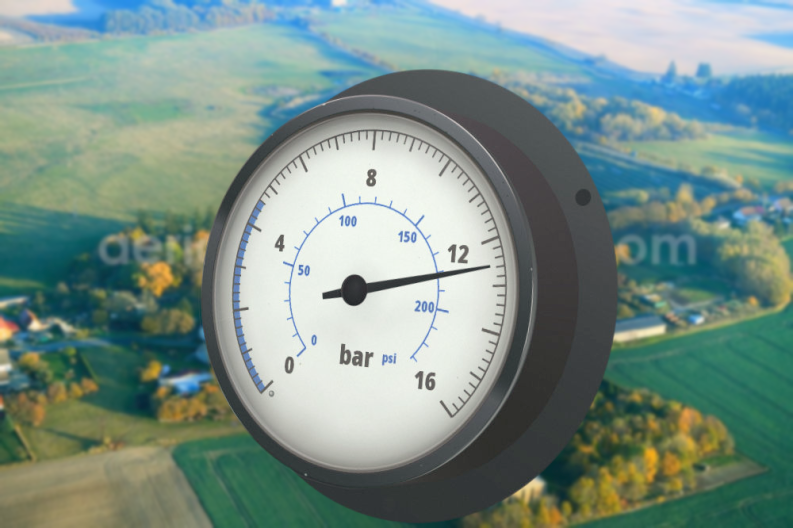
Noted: {"value": 12.6, "unit": "bar"}
